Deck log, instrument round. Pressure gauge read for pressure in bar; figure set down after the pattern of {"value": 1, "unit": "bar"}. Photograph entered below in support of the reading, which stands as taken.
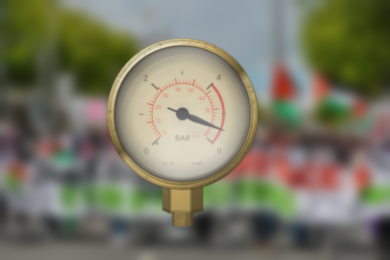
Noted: {"value": 5.5, "unit": "bar"}
